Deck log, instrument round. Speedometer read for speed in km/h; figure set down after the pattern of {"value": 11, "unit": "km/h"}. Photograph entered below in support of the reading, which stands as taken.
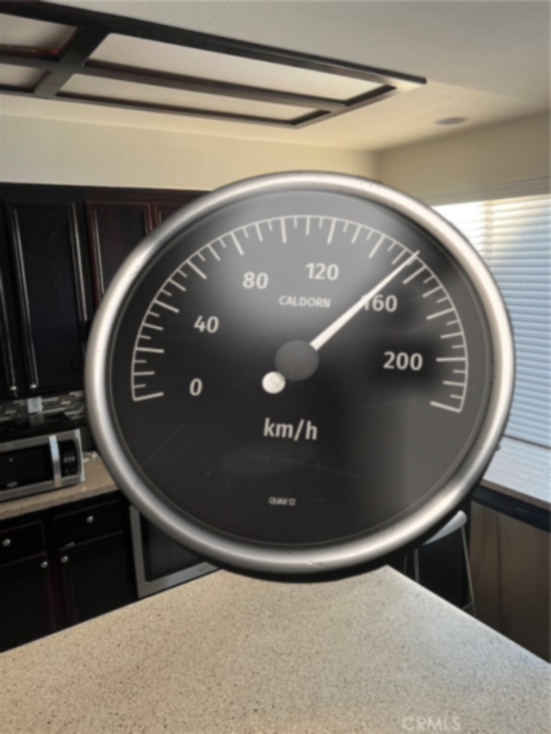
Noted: {"value": 155, "unit": "km/h"}
